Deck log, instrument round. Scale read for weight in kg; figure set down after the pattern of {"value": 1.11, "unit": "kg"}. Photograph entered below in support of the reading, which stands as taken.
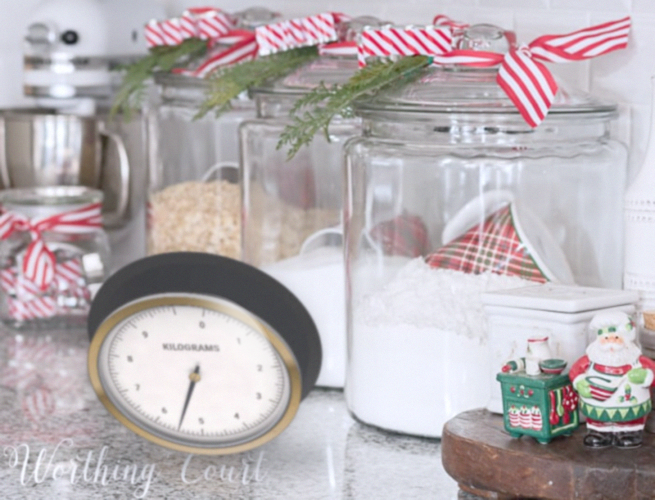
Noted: {"value": 5.5, "unit": "kg"}
